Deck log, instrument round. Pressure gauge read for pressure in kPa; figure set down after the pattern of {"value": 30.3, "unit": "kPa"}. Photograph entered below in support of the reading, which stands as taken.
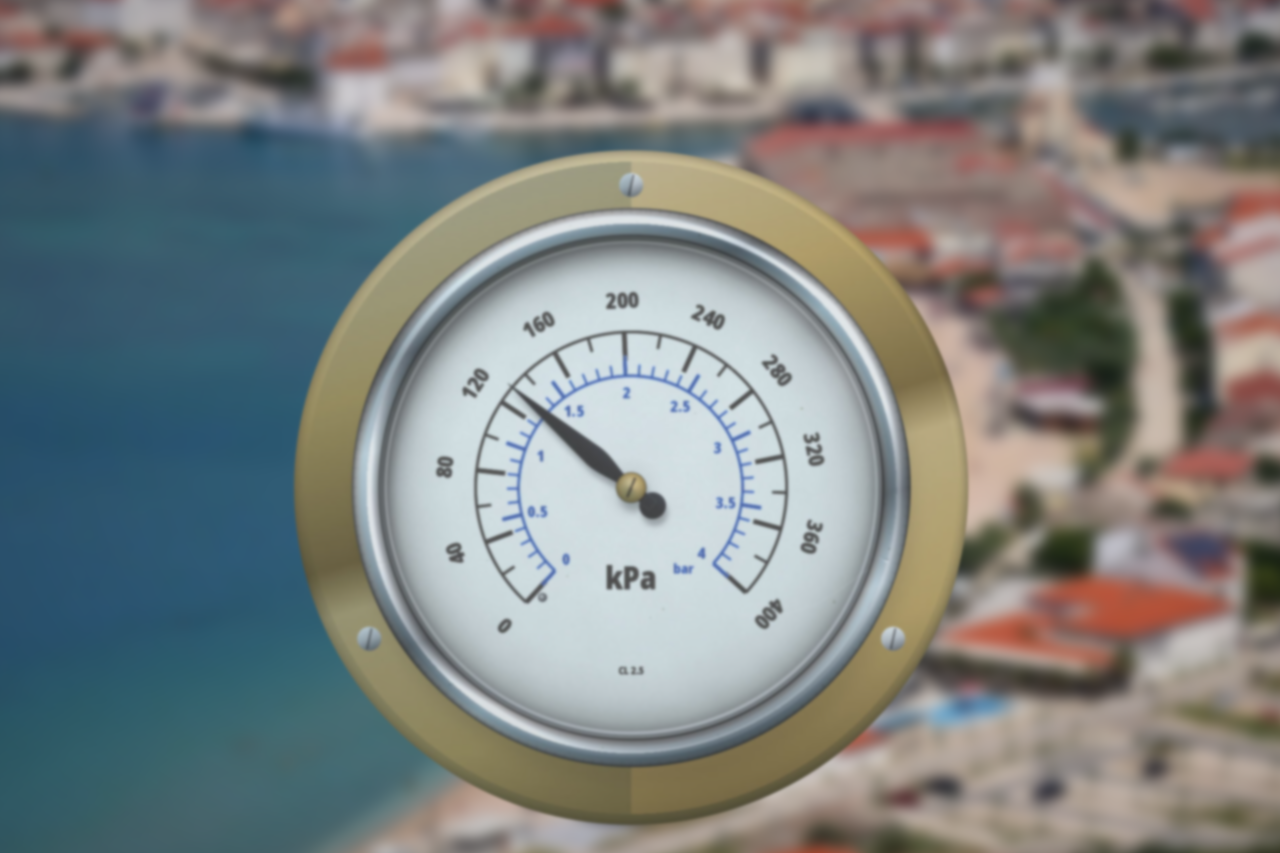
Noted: {"value": 130, "unit": "kPa"}
